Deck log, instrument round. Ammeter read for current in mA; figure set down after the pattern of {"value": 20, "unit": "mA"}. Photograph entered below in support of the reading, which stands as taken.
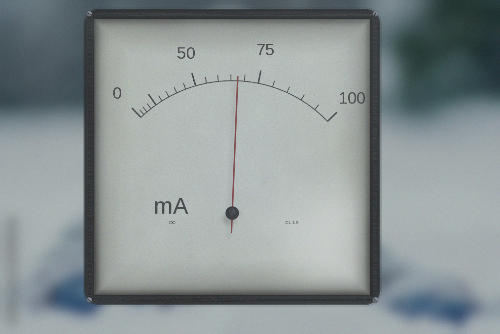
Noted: {"value": 67.5, "unit": "mA"}
